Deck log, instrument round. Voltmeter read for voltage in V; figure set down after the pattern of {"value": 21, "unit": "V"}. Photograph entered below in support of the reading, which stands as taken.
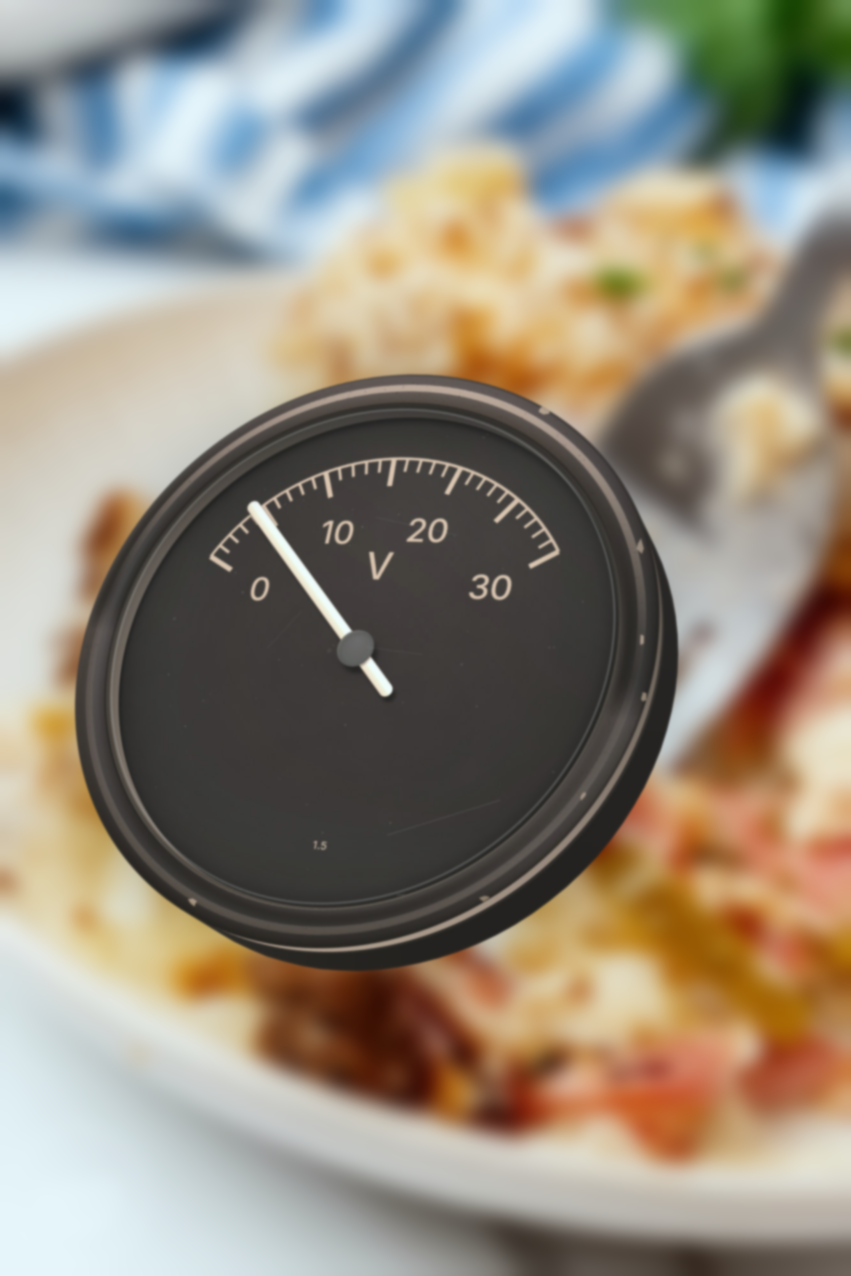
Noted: {"value": 4.5, "unit": "V"}
